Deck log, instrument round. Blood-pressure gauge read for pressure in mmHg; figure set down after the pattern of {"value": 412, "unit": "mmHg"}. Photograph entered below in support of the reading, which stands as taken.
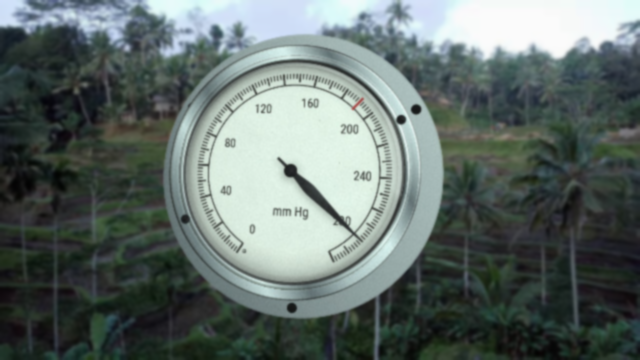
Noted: {"value": 280, "unit": "mmHg"}
